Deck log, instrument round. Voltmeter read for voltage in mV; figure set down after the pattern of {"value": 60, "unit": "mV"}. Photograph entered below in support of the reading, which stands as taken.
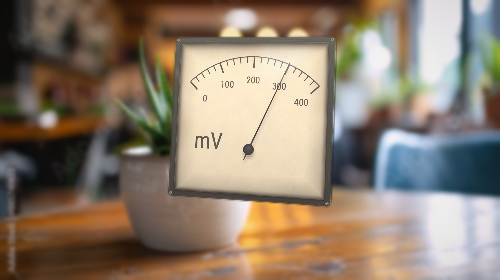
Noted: {"value": 300, "unit": "mV"}
